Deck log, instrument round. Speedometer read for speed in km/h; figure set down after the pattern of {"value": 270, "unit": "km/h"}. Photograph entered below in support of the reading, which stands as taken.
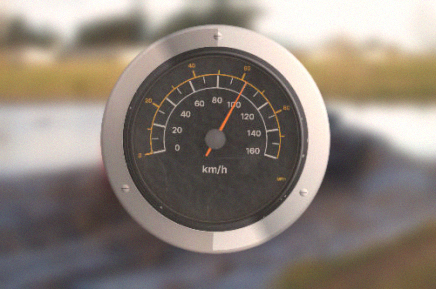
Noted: {"value": 100, "unit": "km/h"}
